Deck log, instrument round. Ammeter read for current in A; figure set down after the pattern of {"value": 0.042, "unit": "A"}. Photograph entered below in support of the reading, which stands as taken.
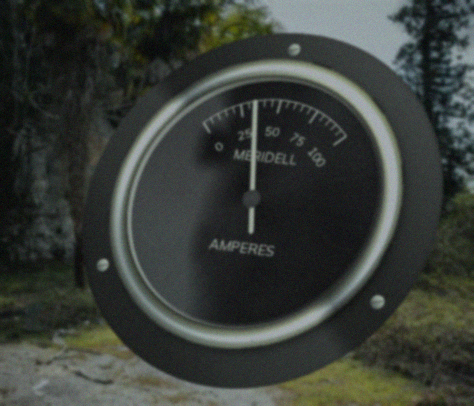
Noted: {"value": 35, "unit": "A"}
